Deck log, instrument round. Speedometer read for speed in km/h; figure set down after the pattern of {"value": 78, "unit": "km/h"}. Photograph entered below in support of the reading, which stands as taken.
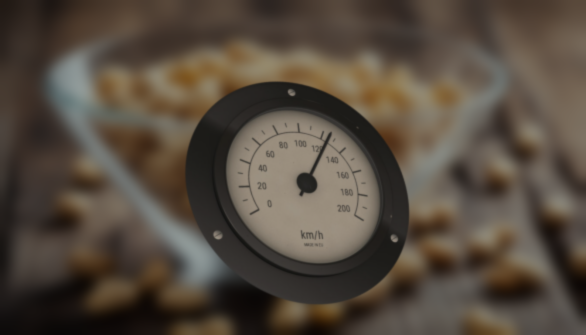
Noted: {"value": 125, "unit": "km/h"}
